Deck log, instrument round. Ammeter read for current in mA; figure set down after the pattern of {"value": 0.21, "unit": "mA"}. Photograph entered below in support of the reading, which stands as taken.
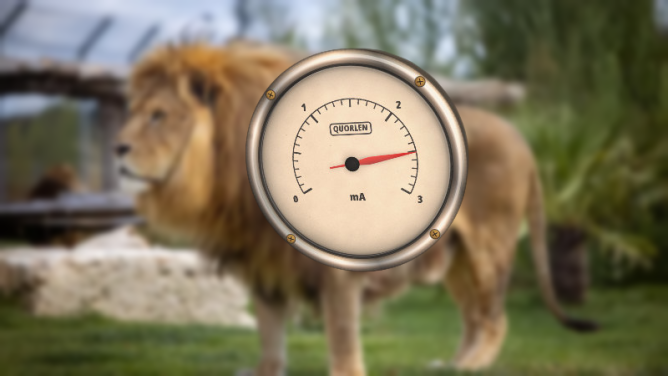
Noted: {"value": 2.5, "unit": "mA"}
